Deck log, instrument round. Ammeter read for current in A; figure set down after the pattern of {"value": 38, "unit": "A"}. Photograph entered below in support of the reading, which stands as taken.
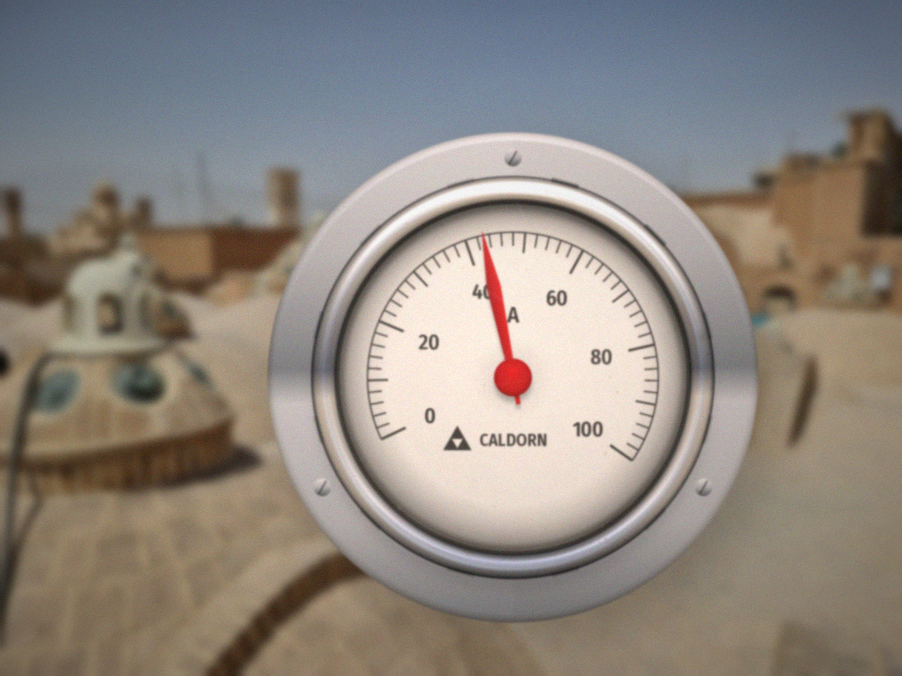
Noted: {"value": 43, "unit": "A"}
